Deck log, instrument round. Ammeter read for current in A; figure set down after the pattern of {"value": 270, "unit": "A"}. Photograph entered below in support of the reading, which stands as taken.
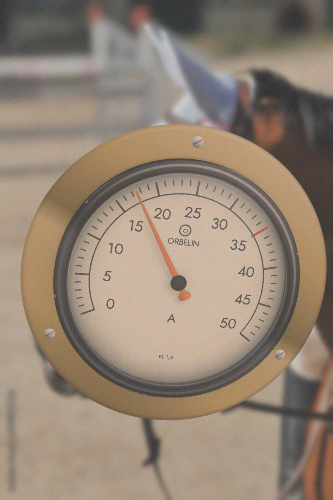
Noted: {"value": 17.5, "unit": "A"}
